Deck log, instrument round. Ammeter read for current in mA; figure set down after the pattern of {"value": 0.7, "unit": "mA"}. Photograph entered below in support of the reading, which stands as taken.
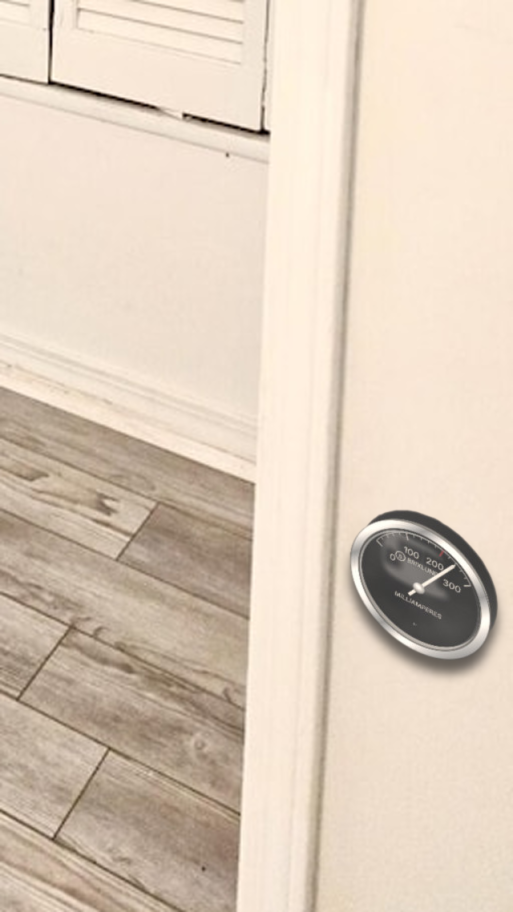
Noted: {"value": 240, "unit": "mA"}
